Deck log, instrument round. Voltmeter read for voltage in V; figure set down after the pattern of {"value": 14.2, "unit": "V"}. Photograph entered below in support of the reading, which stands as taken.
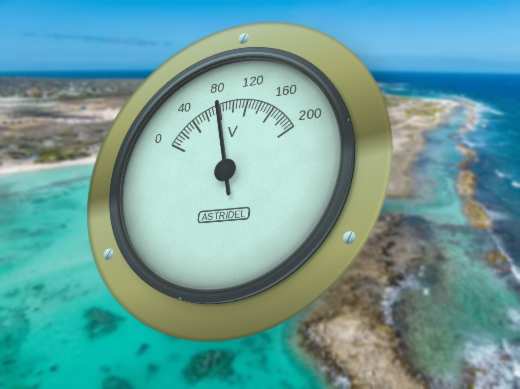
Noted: {"value": 80, "unit": "V"}
